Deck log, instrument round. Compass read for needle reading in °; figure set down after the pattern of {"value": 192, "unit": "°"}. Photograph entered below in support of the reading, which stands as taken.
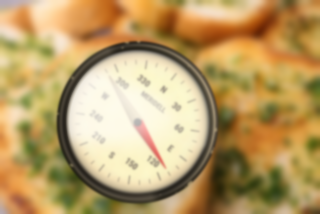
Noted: {"value": 110, "unit": "°"}
